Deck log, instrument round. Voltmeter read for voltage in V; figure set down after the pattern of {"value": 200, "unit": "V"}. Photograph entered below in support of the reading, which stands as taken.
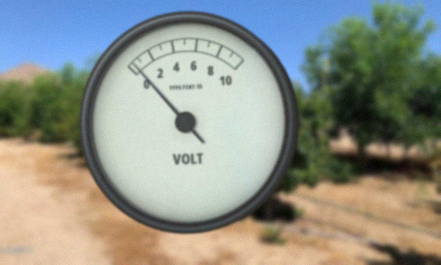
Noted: {"value": 0.5, "unit": "V"}
